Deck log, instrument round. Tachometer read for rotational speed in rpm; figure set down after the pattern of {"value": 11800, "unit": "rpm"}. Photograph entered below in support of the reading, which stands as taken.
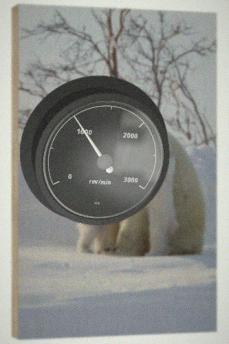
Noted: {"value": 1000, "unit": "rpm"}
